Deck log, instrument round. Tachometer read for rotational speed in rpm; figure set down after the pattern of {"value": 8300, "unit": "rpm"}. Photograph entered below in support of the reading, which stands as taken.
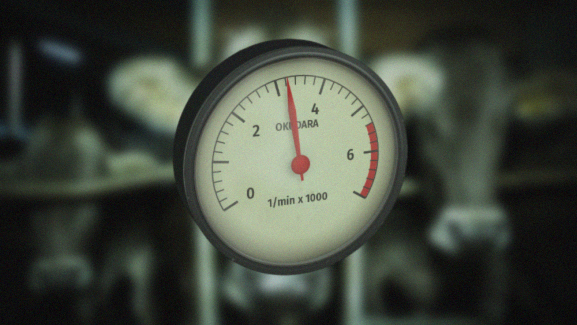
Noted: {"value": 3200, "unit": "rpm"}
